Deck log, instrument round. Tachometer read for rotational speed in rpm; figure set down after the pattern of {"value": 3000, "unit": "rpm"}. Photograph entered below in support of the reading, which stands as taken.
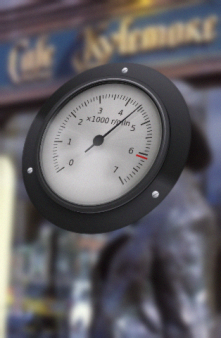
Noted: {"value": 4500, "unit": "rpm"}
